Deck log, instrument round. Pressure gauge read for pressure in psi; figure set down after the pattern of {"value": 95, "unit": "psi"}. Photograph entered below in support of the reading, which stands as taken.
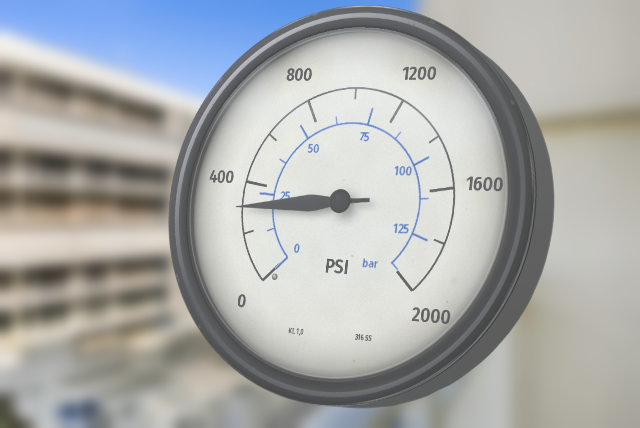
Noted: {"value": 300, "unit": "psi"}
